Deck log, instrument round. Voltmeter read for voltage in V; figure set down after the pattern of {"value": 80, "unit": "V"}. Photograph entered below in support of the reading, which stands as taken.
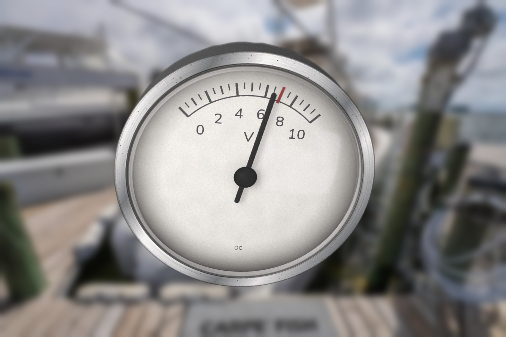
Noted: {"value": 6.5, "unit": "V"}
